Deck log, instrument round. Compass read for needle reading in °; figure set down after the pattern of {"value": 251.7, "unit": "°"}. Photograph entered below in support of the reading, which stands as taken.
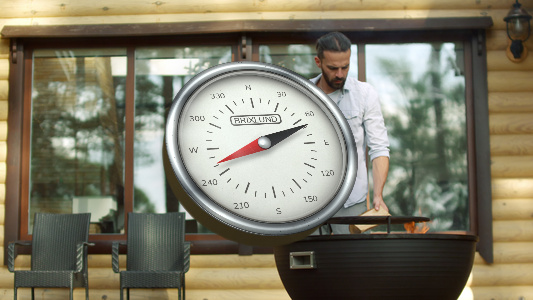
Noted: {"value": 250, "unit": "°"}
